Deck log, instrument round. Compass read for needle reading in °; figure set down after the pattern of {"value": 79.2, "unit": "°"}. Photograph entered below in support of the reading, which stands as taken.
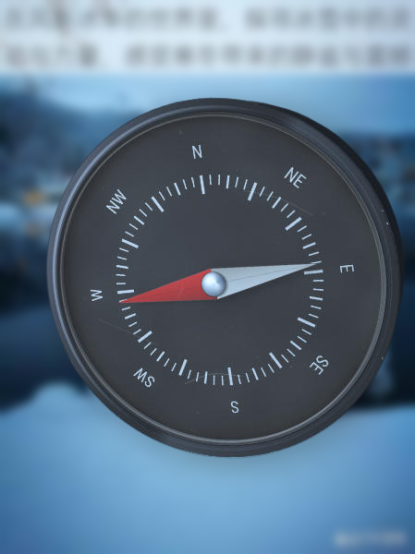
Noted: {"value": 265, "unit": "°"}
